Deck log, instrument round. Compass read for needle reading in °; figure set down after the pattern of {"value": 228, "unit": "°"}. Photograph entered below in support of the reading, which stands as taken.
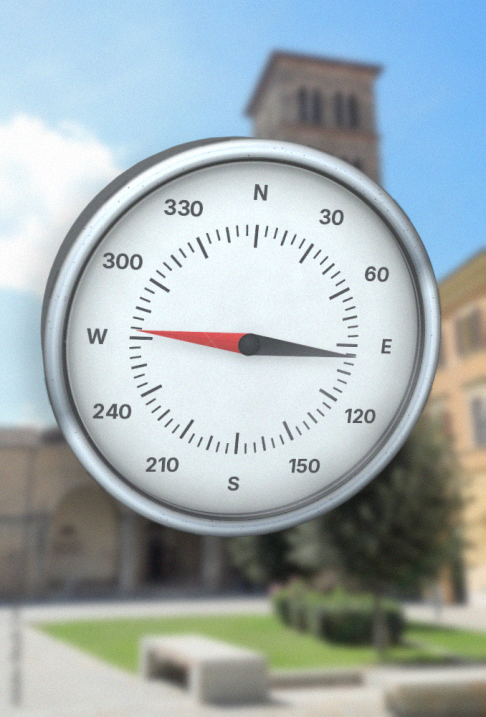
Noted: {"value": 275, "unit": "°"}
